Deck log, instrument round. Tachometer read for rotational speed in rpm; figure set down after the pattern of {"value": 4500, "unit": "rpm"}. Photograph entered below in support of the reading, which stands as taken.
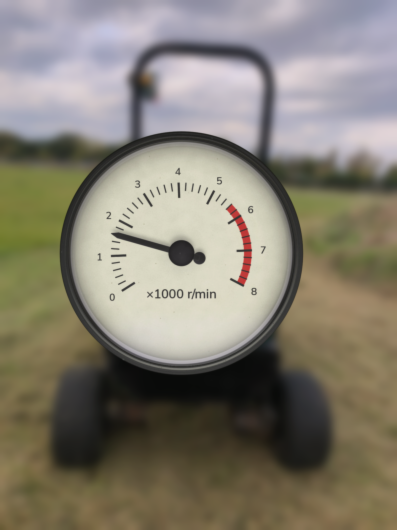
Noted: {"value": 1600, "unit": "rpm"}
